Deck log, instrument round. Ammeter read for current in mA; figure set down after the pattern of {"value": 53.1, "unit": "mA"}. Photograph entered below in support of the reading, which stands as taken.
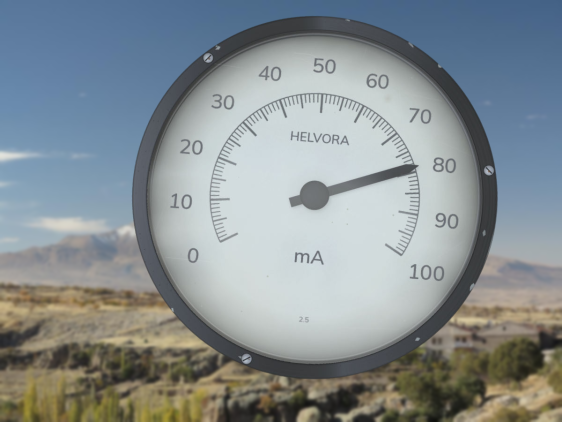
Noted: {"value": 79, "unit": "mA"}
